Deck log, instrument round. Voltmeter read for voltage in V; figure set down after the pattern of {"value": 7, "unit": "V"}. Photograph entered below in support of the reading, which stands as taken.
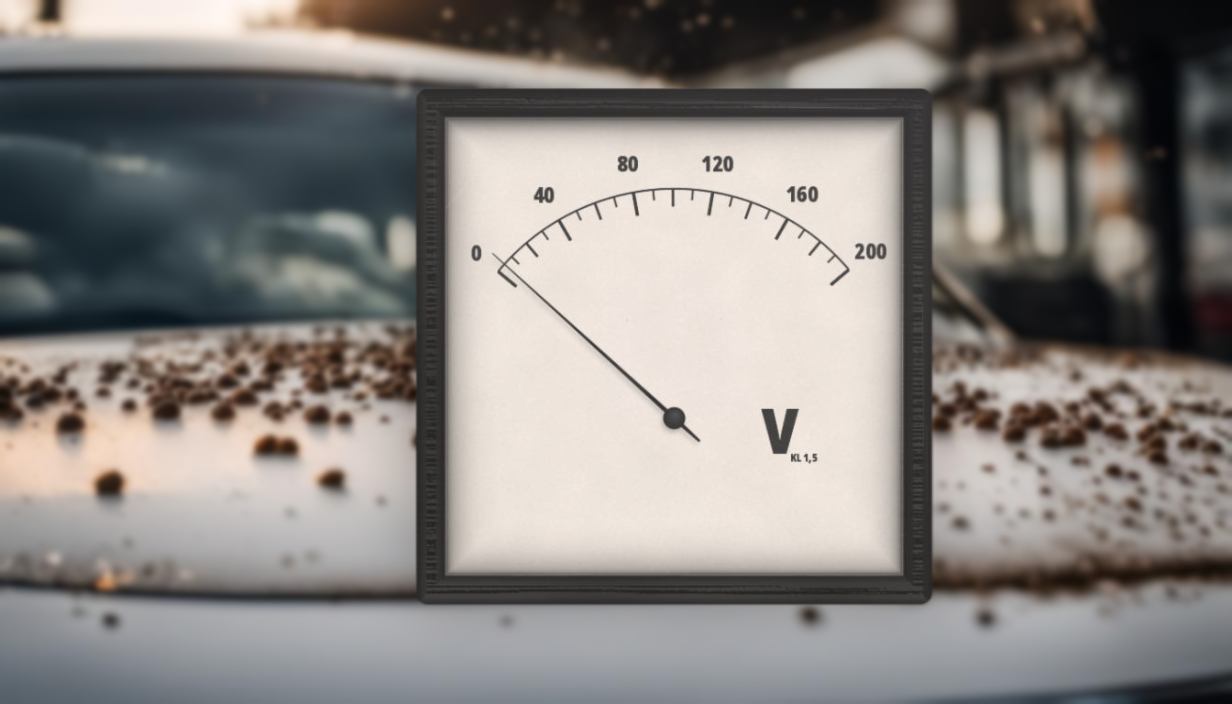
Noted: {"value": 5, "unit": "V"}
